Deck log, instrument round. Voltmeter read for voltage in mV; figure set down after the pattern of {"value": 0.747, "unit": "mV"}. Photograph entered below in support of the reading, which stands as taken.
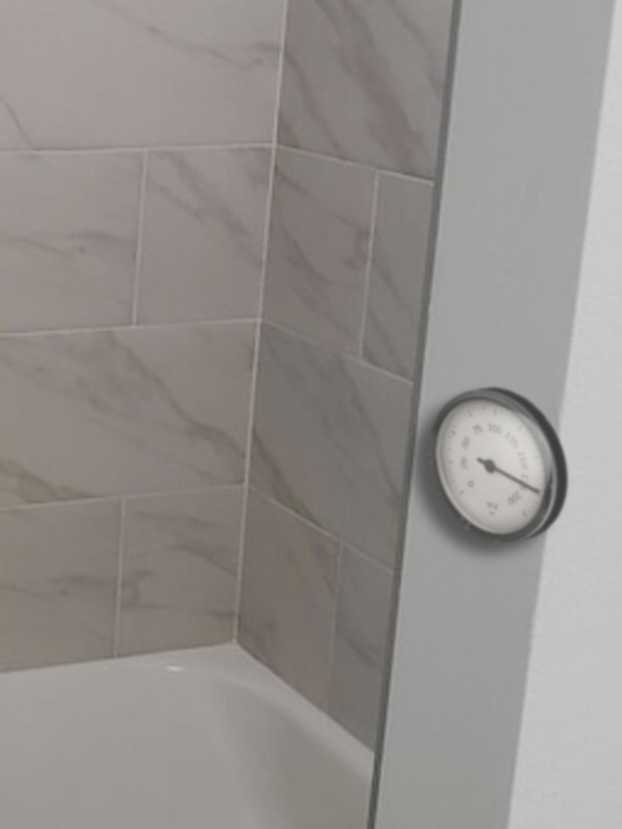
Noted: {"value": 175, "unit": "mV"}
